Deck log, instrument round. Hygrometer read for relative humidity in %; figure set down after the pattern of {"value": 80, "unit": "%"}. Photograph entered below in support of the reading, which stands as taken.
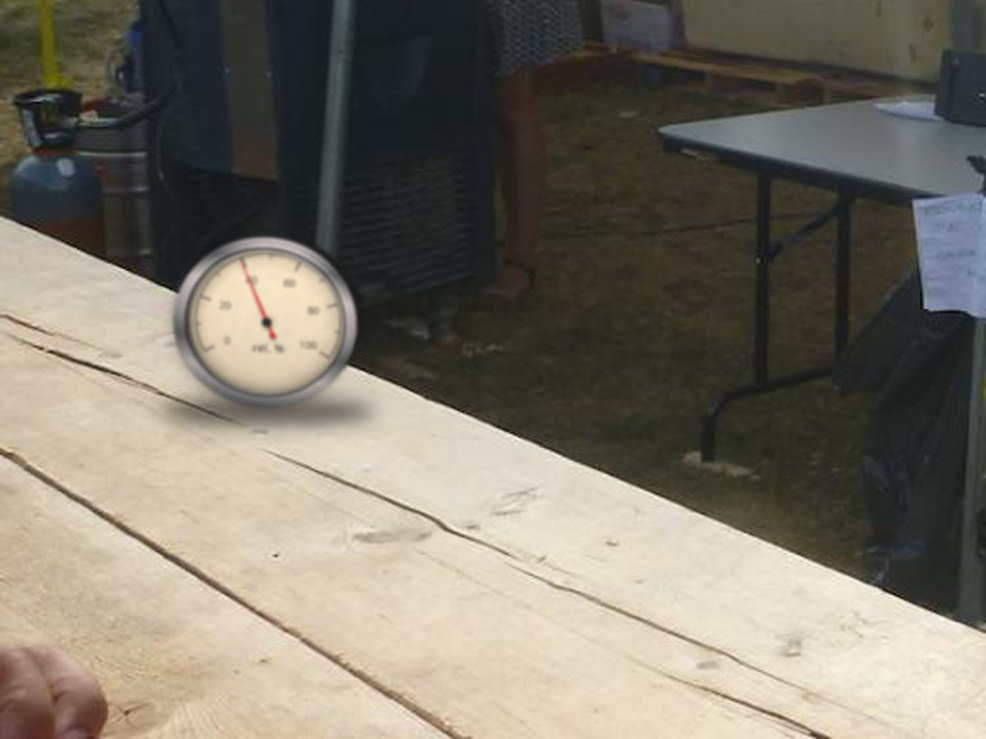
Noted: {"value": 40, "unit": "%"}
